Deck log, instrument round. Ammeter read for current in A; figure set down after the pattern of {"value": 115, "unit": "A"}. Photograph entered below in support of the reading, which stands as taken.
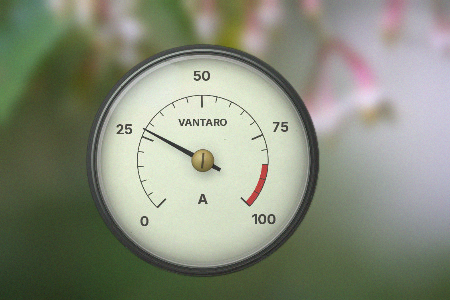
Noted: {"value": 27.5, "unit": "A"}
